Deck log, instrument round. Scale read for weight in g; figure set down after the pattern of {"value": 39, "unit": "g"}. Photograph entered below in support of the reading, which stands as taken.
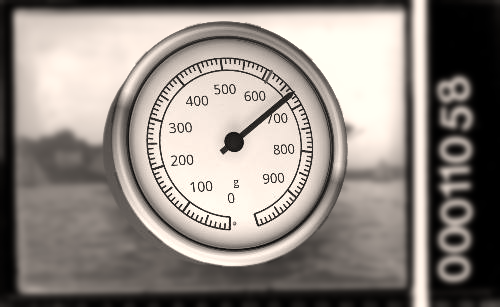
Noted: {"value": 670, "unit": "g"}
